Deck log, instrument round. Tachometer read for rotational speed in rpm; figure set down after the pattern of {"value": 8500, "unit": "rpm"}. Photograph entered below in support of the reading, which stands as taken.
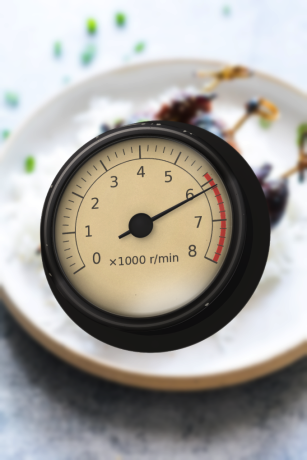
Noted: {"value": 6200, "unit": "rpm"}
